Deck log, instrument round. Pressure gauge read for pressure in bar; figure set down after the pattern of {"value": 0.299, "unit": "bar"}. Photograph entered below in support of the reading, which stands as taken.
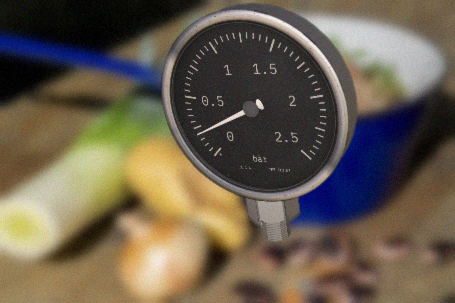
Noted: {"value": 0.2, "unit": "bar"}
